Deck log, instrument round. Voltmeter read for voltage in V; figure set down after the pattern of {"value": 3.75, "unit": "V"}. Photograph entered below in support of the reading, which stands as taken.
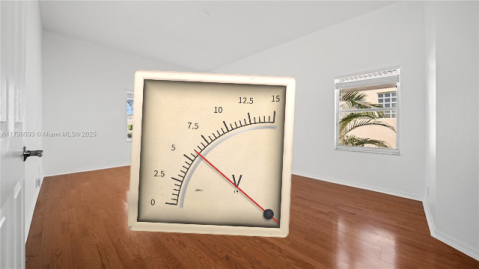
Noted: {"value": 6, "unit": "V"}
